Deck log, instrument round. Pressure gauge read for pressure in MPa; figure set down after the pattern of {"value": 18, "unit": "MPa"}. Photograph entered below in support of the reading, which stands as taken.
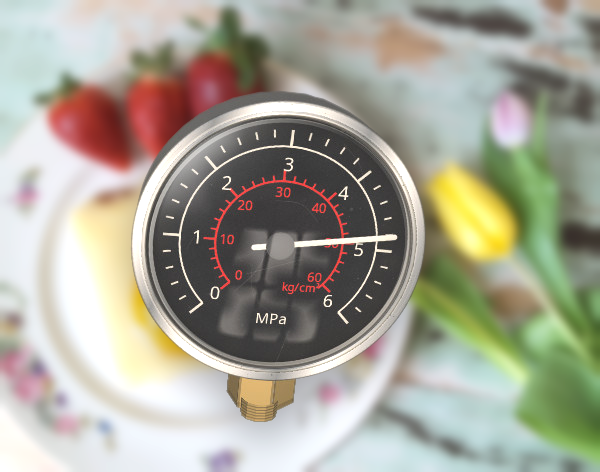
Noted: {"value": 4.8, "unit": "MPa"}
